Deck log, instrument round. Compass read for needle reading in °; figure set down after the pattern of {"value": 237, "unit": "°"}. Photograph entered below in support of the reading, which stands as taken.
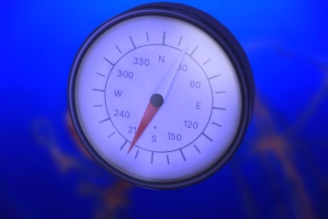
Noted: {"value": 202.5, "unit": "°"}
